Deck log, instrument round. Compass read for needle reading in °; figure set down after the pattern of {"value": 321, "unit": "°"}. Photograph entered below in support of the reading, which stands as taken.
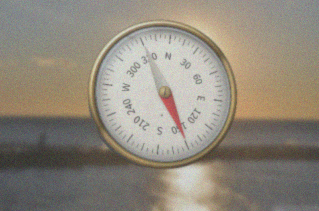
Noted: {"value": 150, "unit": "°"}
